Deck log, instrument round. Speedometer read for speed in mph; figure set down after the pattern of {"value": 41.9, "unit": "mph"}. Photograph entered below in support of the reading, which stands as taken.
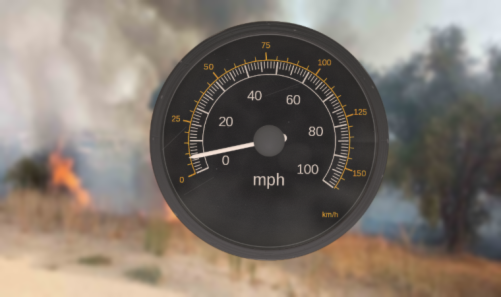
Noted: {"value": 5, "unit": "mph"}
